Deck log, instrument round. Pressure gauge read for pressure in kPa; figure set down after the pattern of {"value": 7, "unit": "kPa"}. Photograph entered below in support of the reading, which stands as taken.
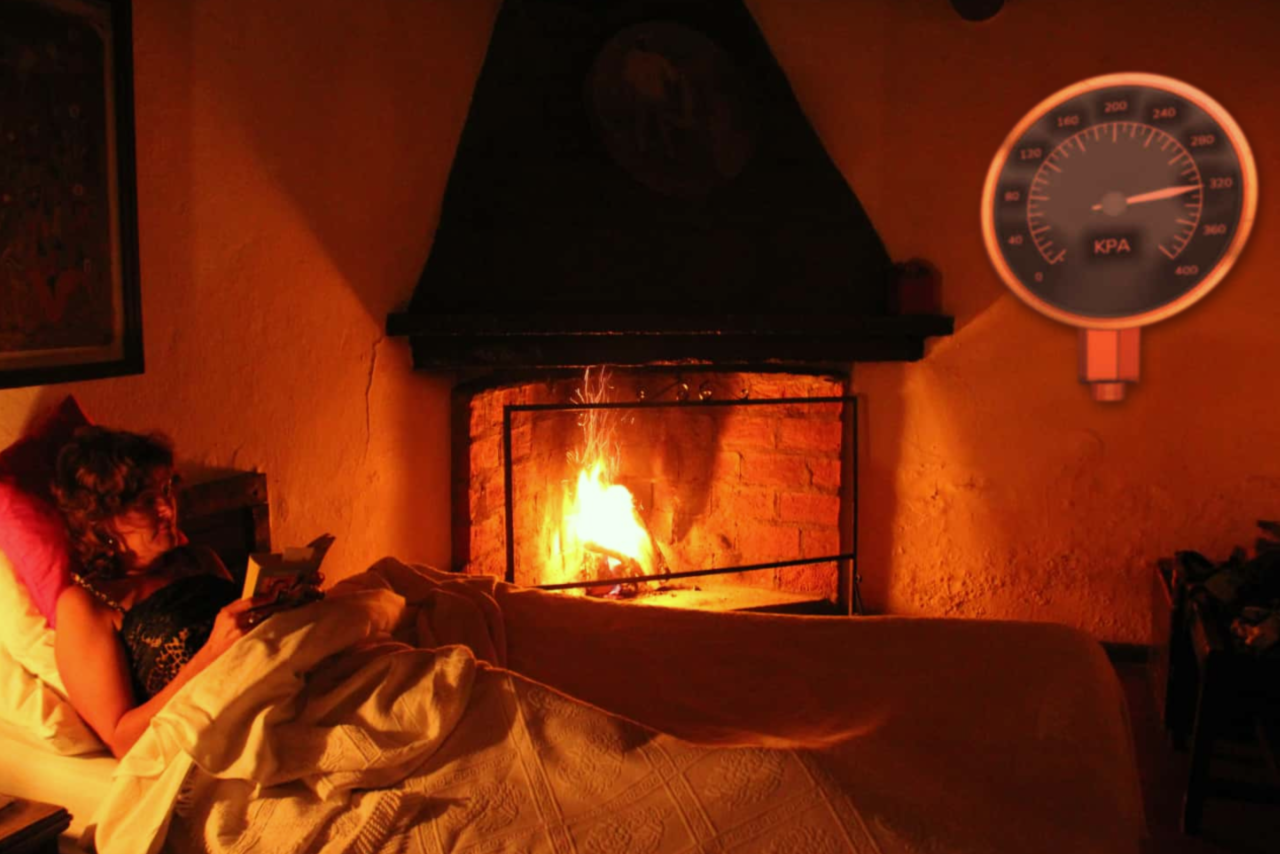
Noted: {"value": 320, "unit": "kPa"}
